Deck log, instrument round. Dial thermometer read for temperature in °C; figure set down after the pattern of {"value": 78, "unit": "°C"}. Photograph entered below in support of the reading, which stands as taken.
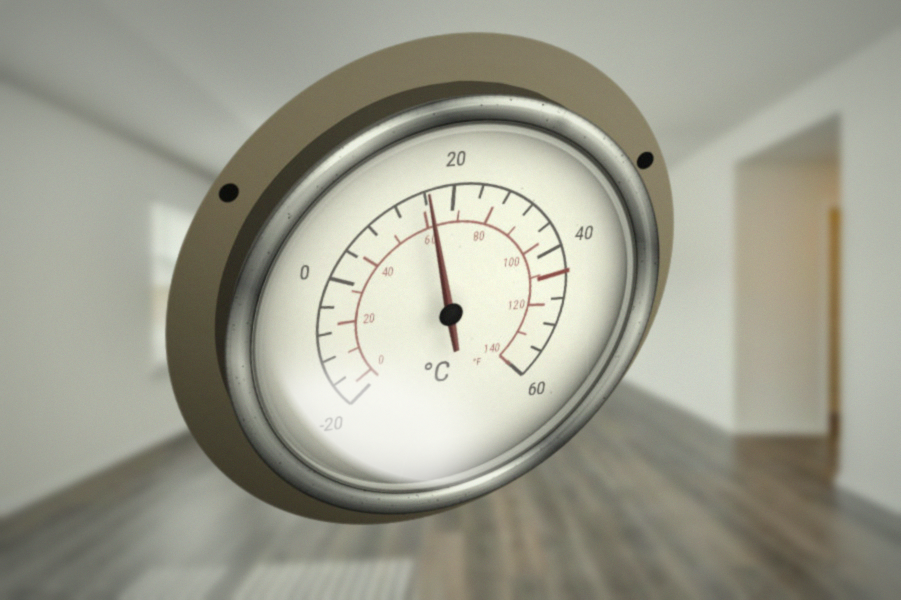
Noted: {"value": 16, "unit": "°C"}
